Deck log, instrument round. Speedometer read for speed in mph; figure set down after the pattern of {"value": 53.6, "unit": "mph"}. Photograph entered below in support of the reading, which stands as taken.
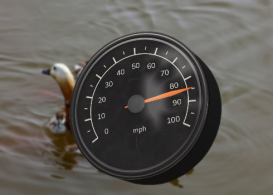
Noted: {"value": 85, "unit": "mph"}
